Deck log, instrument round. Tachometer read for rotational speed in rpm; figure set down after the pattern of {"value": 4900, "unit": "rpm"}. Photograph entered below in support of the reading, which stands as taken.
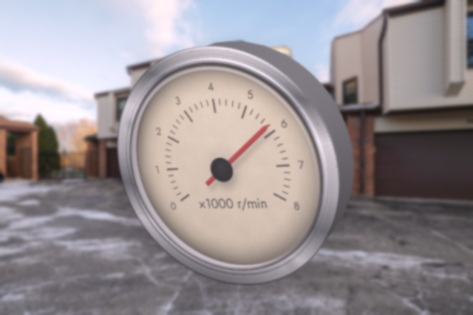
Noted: {"value": 5800, "unit": "rpm"}
